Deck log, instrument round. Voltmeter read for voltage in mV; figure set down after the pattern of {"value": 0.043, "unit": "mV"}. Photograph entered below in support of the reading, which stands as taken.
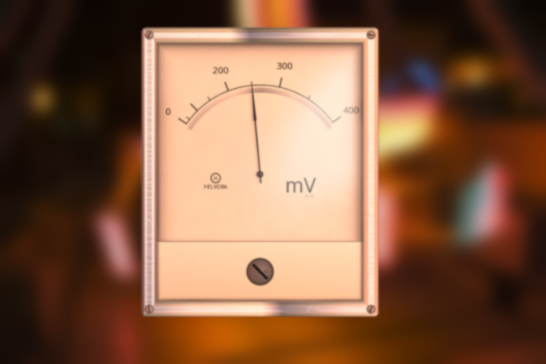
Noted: {"value": 250, "unit": "mV"}
